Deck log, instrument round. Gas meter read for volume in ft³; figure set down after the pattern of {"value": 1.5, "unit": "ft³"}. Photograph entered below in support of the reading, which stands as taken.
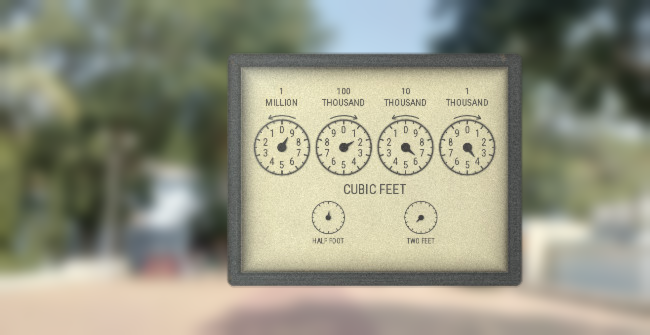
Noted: {"value": 916400, "unit": "ft³"}
